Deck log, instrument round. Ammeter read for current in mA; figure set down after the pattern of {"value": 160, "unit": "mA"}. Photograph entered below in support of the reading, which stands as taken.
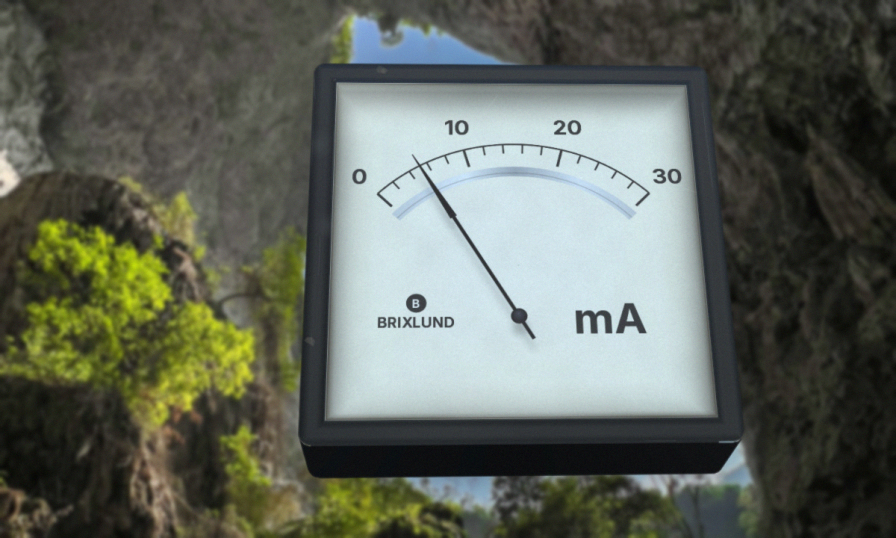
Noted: {"value": 5, "unit": "mA"}
